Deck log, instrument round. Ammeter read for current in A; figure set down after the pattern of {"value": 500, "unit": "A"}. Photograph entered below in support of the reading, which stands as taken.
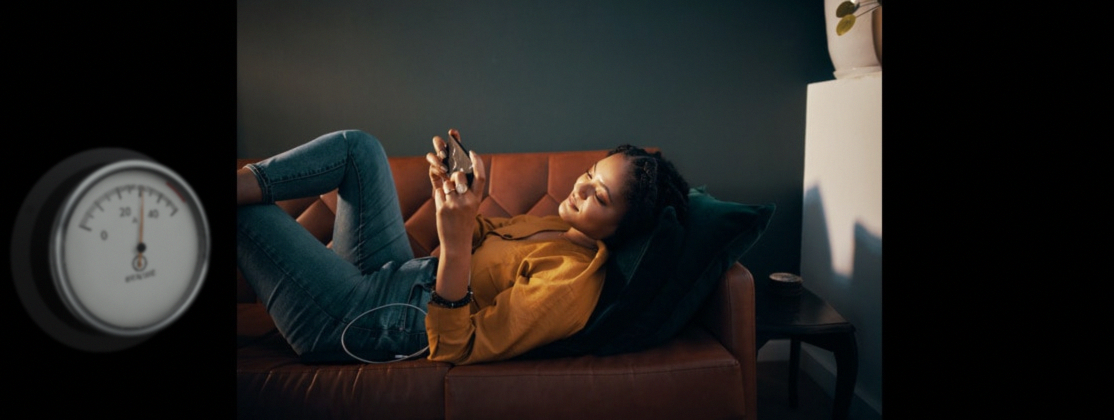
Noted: {"value": 30, "unit": "A"}
